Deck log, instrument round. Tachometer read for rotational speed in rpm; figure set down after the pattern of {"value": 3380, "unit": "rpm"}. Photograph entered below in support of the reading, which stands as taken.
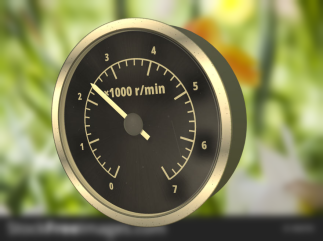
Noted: {"value": 2400, "unit": "rpm"}
